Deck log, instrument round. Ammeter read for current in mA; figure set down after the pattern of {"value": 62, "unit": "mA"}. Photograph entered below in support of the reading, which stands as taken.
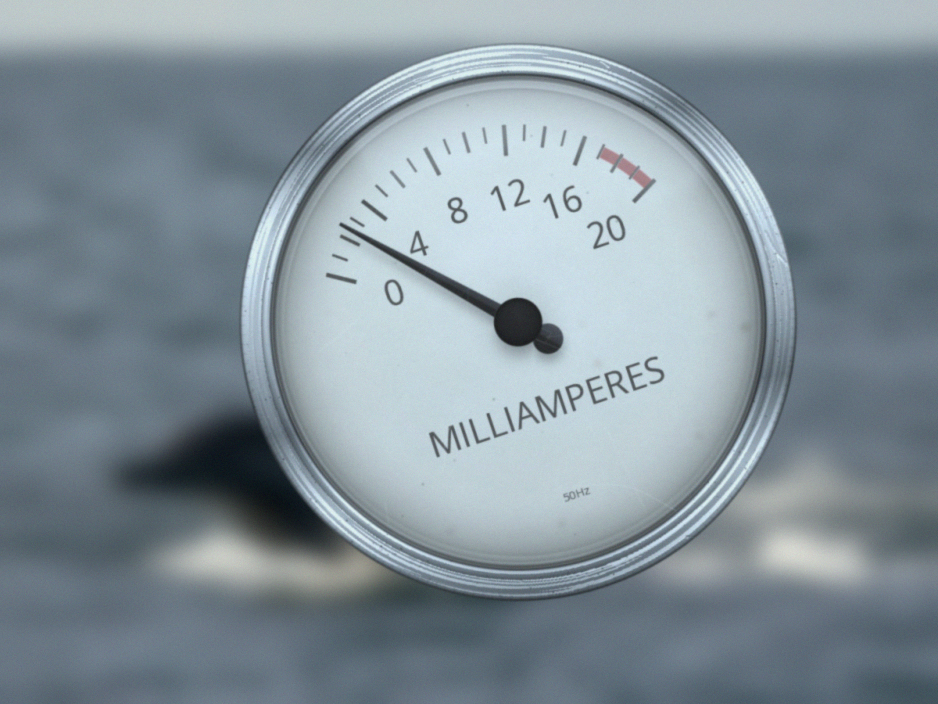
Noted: {"value": 2.5, "unit": "mA"}
